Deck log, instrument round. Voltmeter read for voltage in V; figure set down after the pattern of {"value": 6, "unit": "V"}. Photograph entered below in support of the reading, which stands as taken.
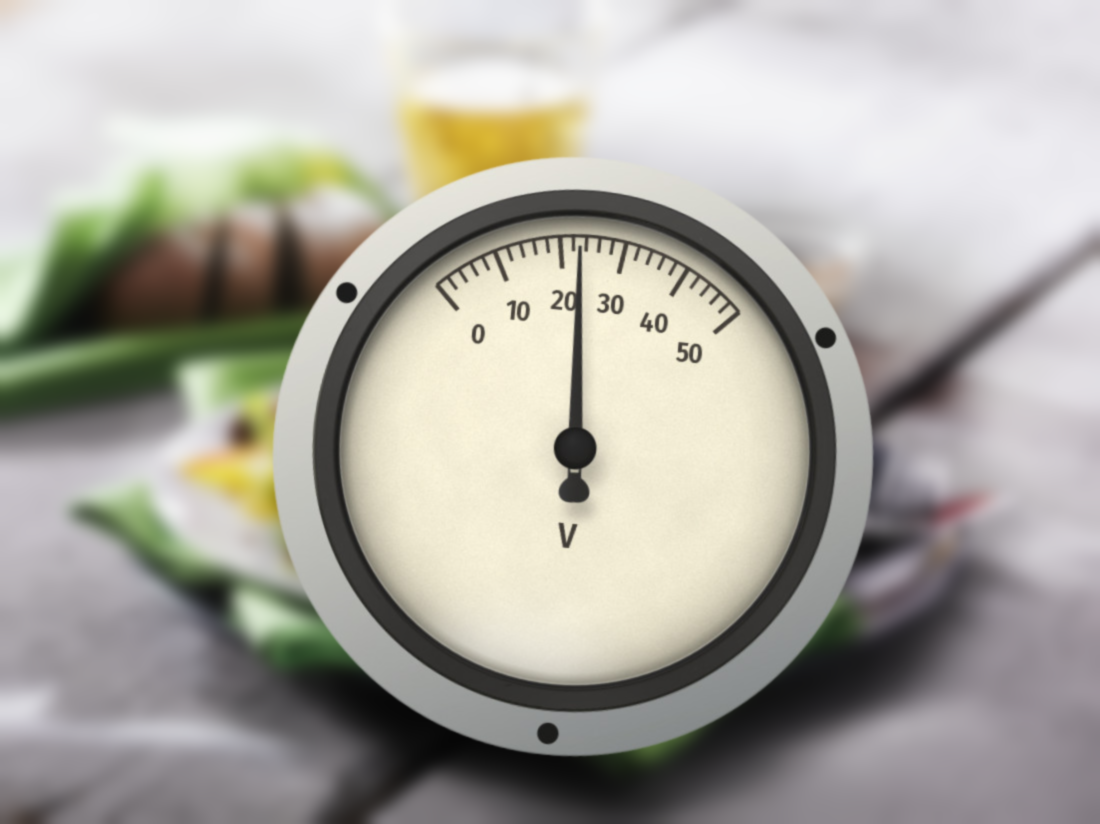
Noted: {"value": 23, "unit": "V"}
